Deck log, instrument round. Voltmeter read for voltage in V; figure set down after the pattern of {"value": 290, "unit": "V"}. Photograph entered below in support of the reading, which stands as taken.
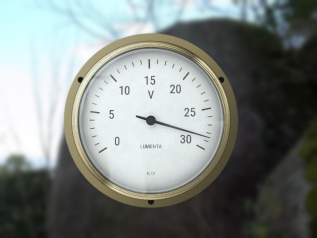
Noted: {"value": 28.5, "unit": "V"}
